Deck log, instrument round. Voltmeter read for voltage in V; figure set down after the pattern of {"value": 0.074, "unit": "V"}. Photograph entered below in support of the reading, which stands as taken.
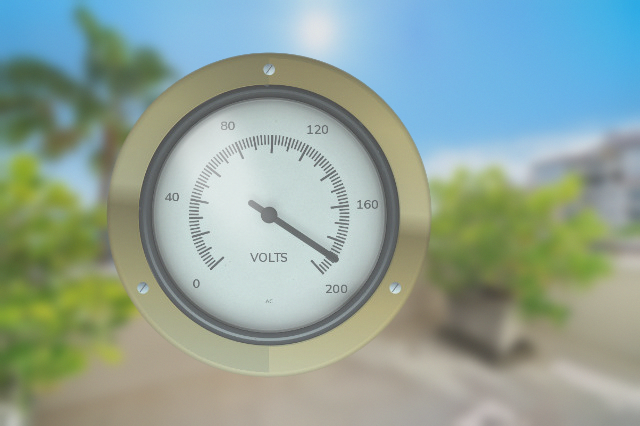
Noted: {"value": 190, "unit": "V"}
